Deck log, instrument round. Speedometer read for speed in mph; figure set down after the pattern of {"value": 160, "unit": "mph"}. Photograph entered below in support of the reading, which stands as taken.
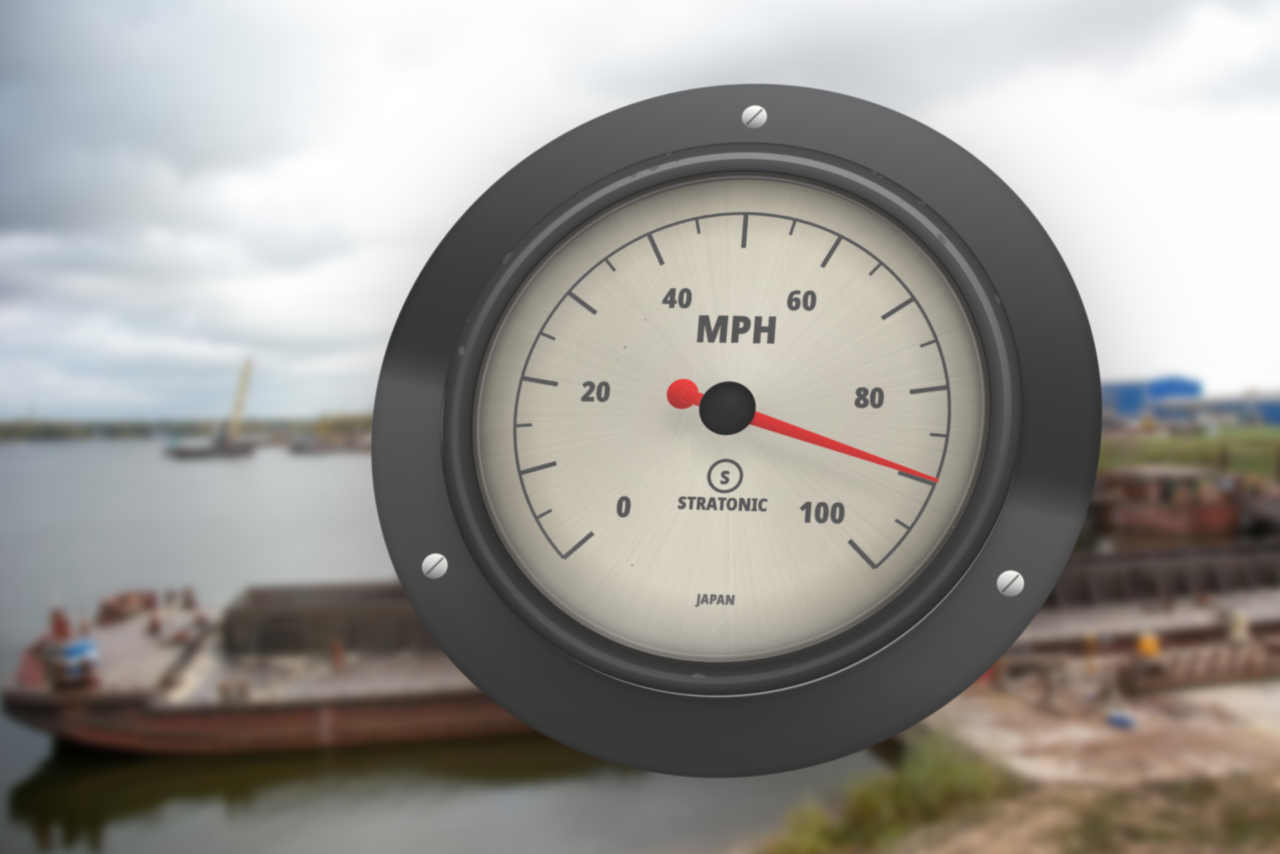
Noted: {"value": 90, "unit": "mph"}
